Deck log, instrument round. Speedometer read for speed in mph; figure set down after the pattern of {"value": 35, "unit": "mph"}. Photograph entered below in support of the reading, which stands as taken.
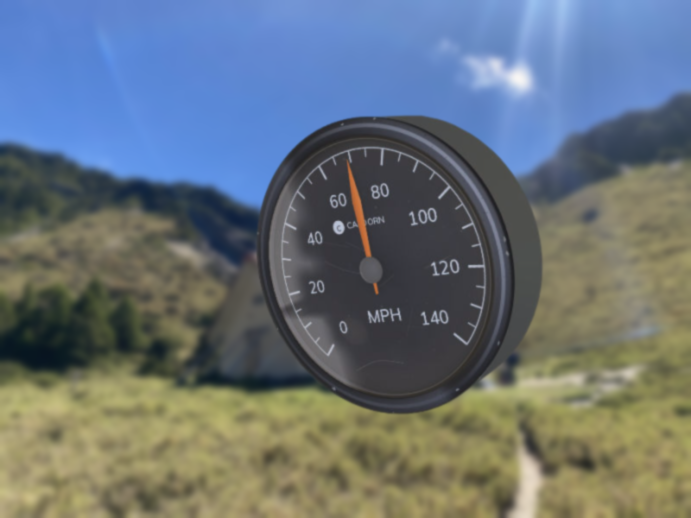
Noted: {"value": 70, "unit": "mph"}
